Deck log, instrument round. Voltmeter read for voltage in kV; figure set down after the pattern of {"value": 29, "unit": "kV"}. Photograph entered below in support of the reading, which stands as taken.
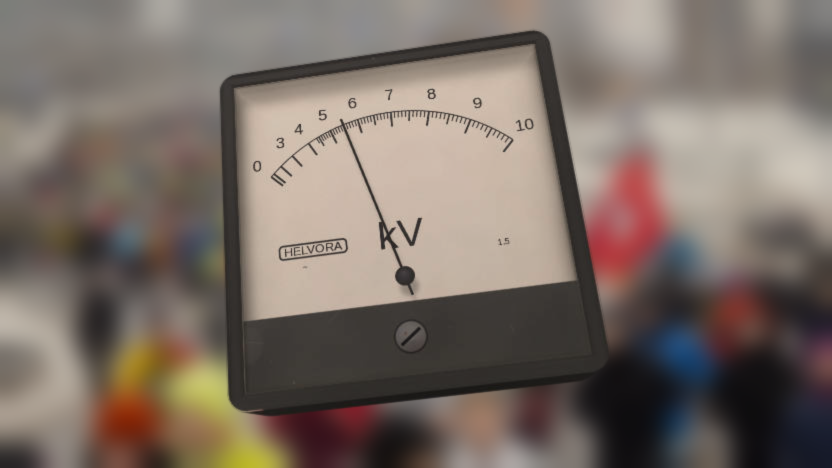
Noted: {"value": 5.5, "unit": "kV"}
